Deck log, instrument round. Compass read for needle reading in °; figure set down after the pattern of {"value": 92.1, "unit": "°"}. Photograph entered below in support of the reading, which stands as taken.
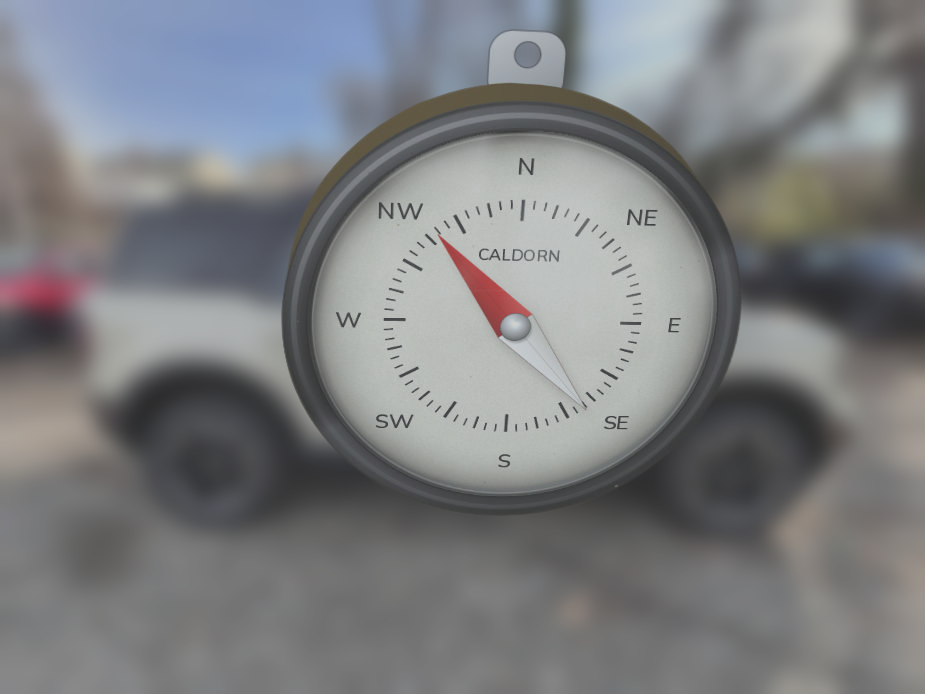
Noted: {"value": 320, "unit": "°"}
